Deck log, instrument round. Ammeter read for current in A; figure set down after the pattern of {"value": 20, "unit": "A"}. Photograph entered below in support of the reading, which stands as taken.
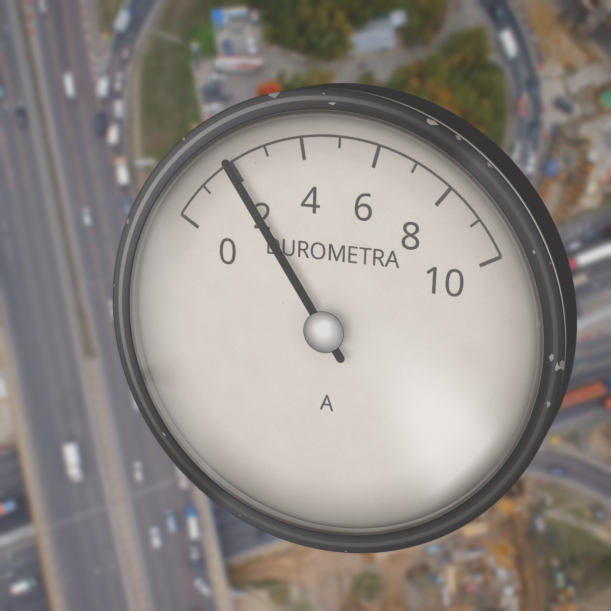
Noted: {"value": 2, "unit": "A"}
